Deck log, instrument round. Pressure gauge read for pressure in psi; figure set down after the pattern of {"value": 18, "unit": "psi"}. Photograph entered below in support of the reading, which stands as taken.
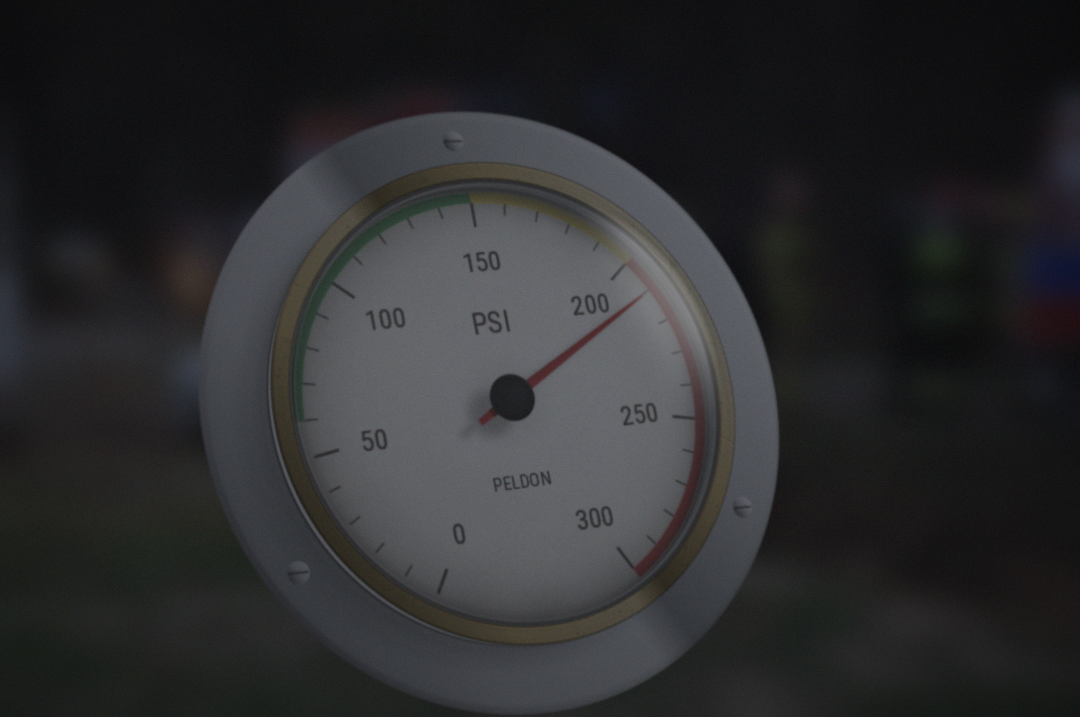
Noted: {"value": 210, "unit": "psi"}
